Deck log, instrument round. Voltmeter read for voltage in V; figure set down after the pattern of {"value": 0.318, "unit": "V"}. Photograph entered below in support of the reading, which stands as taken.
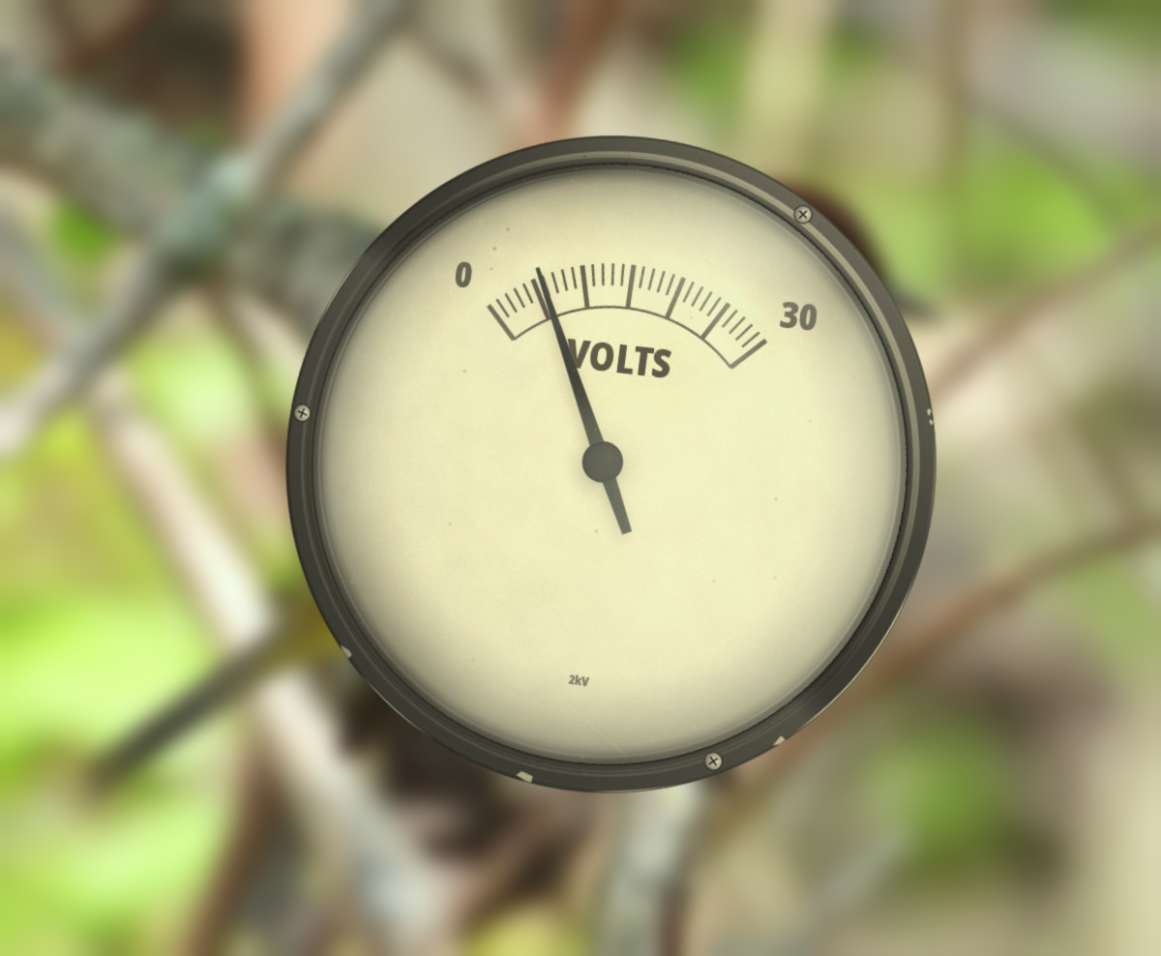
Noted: {"value": 6, "unit": "V"}
